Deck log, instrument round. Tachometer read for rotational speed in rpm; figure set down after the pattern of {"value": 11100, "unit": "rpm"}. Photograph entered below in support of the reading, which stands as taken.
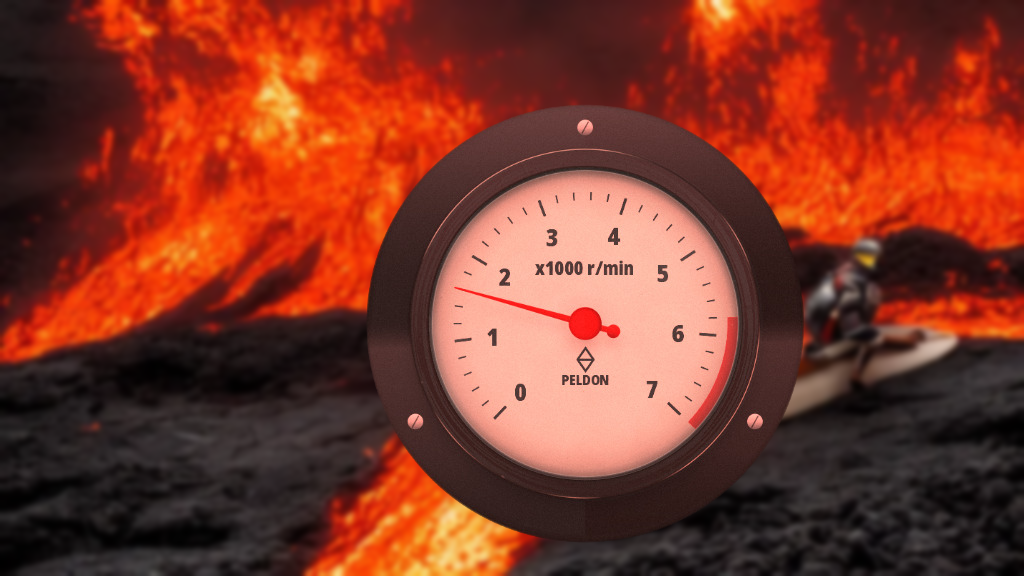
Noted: {"value": 1600, "unit": "rpm"}
